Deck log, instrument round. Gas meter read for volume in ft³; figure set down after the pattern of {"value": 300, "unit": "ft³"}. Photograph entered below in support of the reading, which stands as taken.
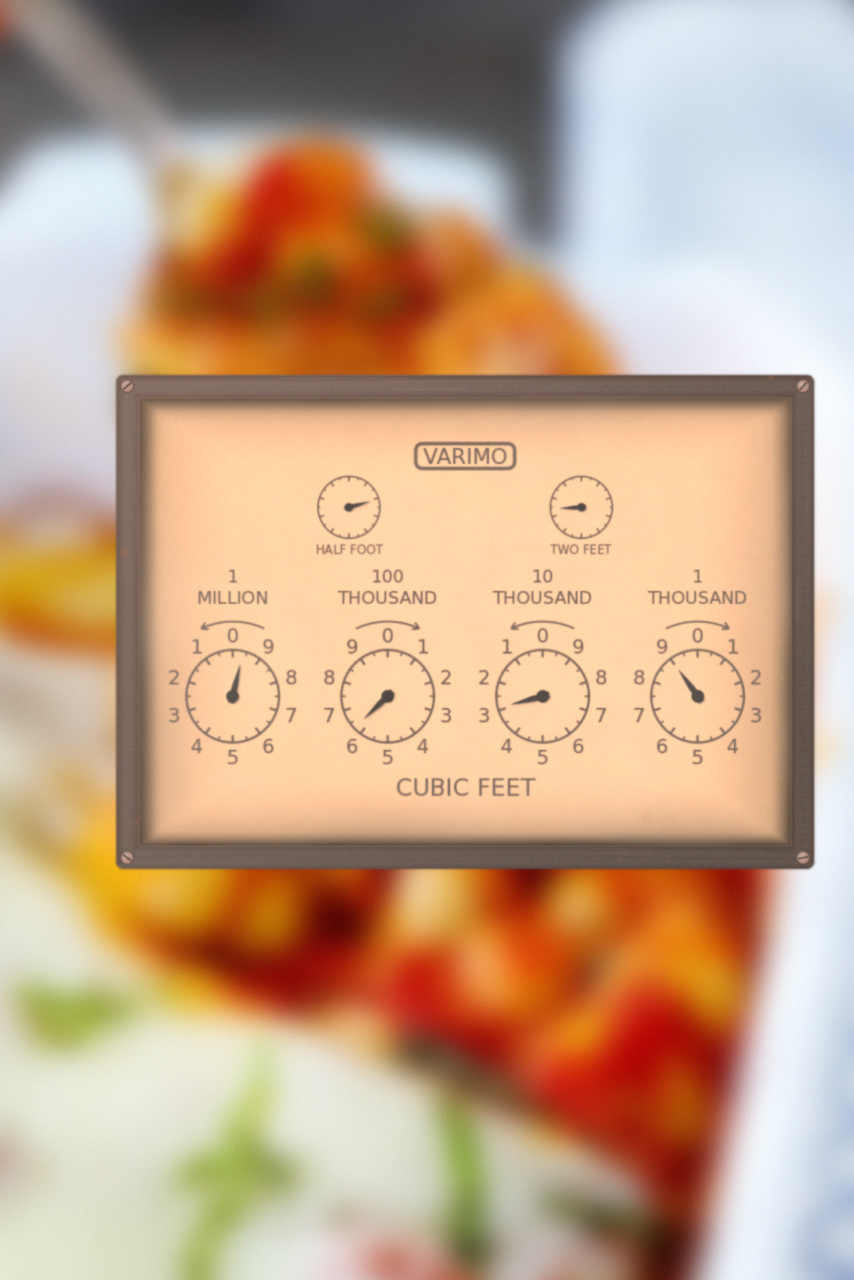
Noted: {"value": 962900, "unit": "ft³"}
